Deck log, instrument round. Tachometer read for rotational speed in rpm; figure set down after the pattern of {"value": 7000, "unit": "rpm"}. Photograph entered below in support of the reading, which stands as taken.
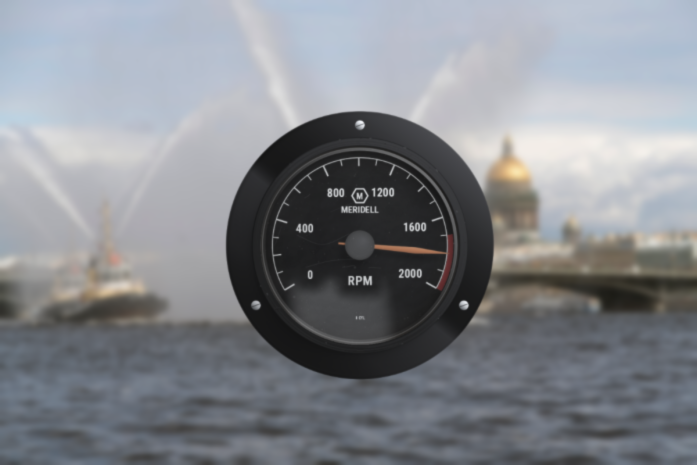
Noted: {"value": 1800, "unit": "rpm"}
